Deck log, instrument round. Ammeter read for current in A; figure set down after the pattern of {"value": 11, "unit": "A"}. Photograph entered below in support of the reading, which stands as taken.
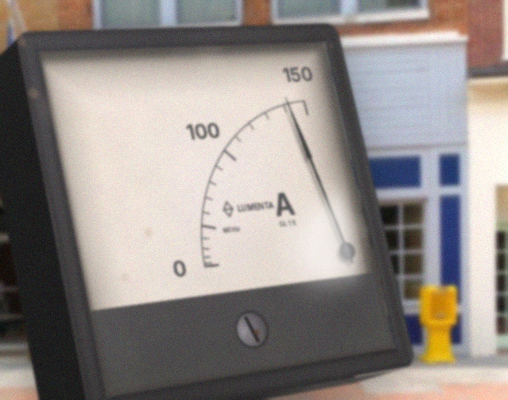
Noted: {"value": 140, "unit": "A"}
